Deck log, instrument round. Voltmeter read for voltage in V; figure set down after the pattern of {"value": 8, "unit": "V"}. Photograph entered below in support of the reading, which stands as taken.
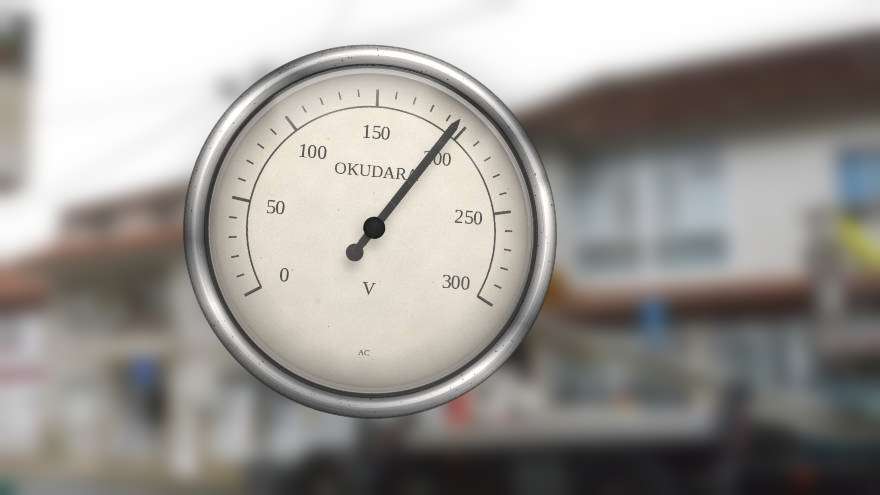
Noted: {"value": 195, "unit": "V"}
